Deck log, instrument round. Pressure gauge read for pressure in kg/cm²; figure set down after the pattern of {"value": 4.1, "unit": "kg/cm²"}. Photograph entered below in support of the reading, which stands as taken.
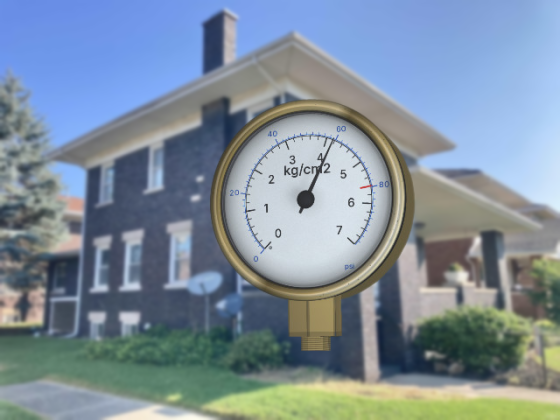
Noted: {"value": 4.2, "unit": "kg/cm²"}
